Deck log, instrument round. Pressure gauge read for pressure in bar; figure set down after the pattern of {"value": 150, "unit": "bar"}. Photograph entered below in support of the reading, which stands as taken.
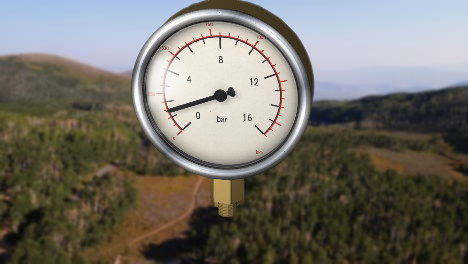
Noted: {"value": 1.5, "unit": "bar"}
